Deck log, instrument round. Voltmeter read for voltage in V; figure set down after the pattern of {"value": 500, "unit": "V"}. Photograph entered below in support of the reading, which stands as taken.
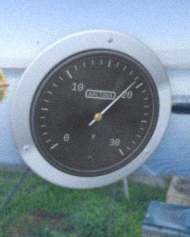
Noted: {"value": 19, "unit": "V"}
